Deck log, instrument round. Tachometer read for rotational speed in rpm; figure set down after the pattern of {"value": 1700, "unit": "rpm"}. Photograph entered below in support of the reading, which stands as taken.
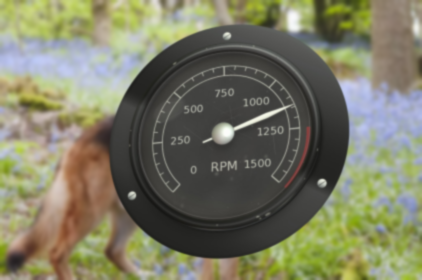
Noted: {"value": 1150, "unit": "rpm"}
